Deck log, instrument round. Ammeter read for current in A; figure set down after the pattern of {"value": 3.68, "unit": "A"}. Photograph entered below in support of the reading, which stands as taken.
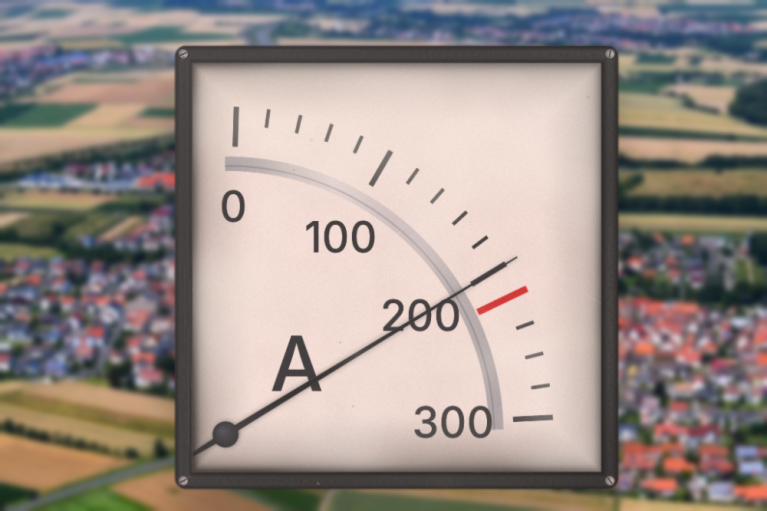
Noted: {"value": 200, "unit": "A"}
